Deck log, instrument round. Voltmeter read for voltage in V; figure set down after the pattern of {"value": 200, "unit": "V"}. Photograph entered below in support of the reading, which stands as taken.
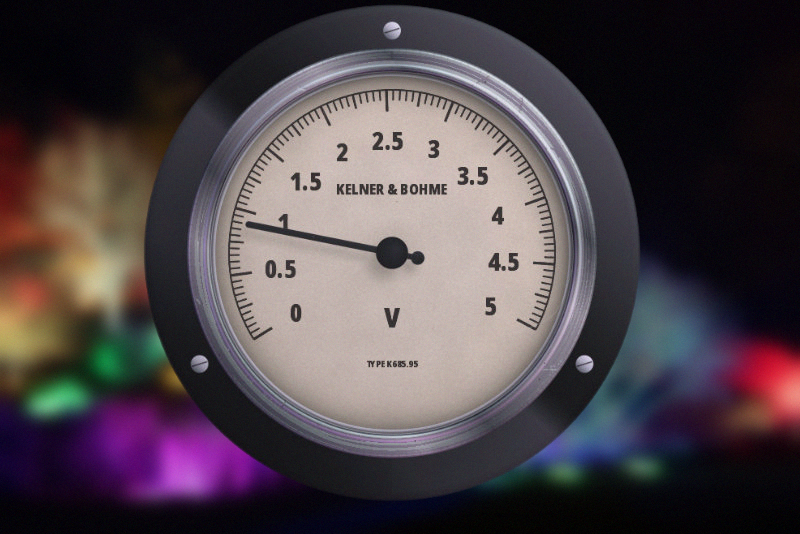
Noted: {"value": 0.9, "unit": "V"}
